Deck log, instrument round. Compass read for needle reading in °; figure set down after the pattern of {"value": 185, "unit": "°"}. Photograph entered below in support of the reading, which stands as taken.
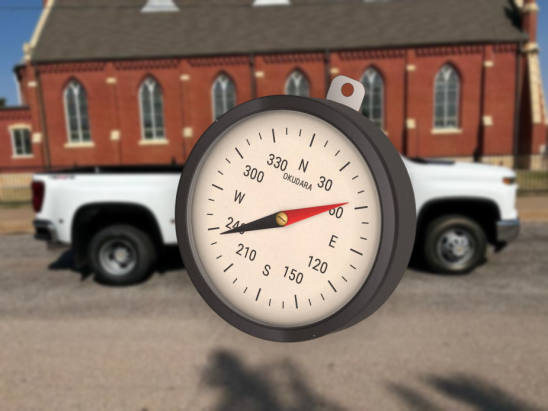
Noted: {"value": 55, "unit": "°"}
